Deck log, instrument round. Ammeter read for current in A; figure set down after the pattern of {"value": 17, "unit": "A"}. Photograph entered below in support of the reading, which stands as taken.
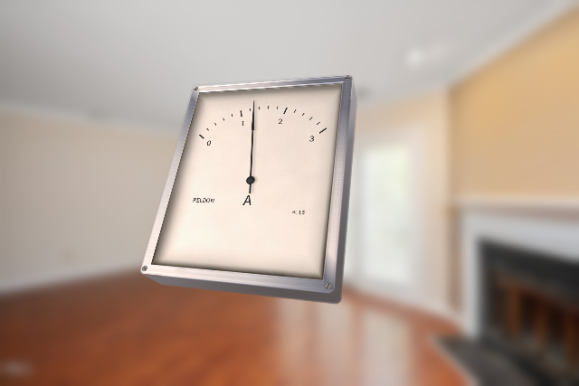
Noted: {"value": 1.3, "unit": "A"}
